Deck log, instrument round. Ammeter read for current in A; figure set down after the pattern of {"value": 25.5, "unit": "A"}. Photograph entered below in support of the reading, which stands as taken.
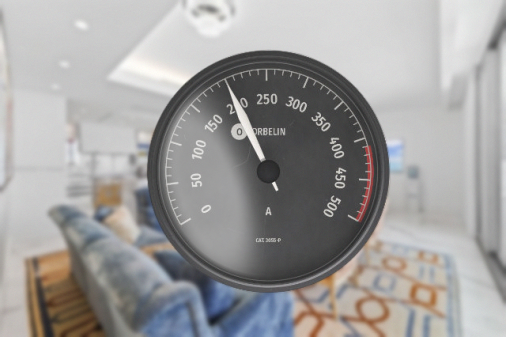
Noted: {"value": 200, "unit": "A"}
